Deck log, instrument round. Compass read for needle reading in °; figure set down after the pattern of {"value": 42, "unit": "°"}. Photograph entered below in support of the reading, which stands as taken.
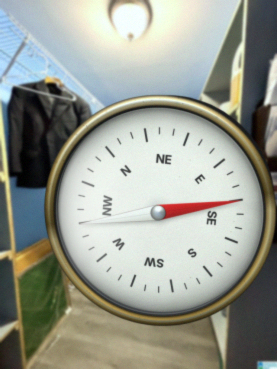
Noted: {"value": 120, "unit": "°"}
